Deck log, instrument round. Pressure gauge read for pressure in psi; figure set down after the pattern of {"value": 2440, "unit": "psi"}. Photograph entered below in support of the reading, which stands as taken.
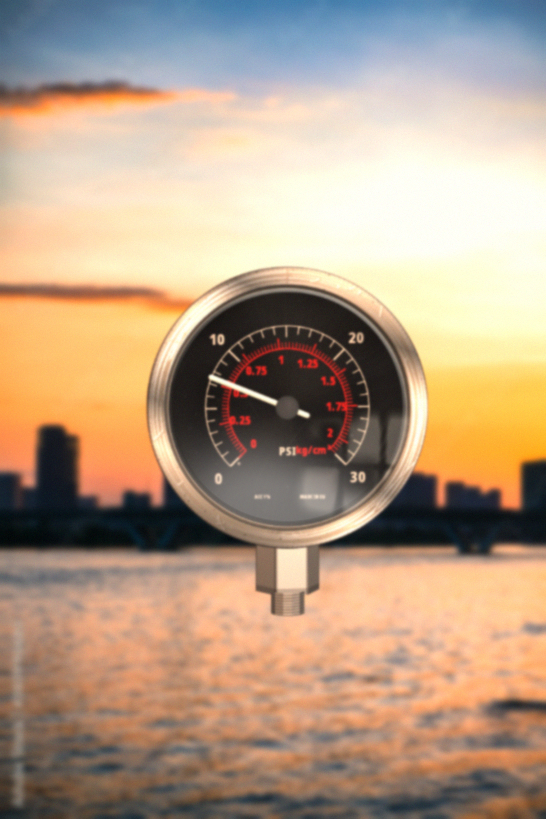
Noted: {"value": 7.5, "unit": "psi"}
